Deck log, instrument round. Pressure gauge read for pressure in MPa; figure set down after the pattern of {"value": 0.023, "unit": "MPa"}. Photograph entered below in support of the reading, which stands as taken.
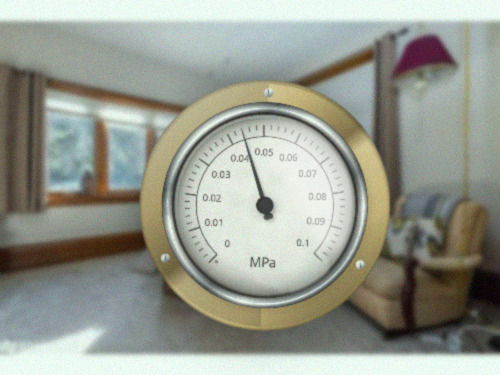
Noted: {"value": 0.044, "unit": "MPa"}
